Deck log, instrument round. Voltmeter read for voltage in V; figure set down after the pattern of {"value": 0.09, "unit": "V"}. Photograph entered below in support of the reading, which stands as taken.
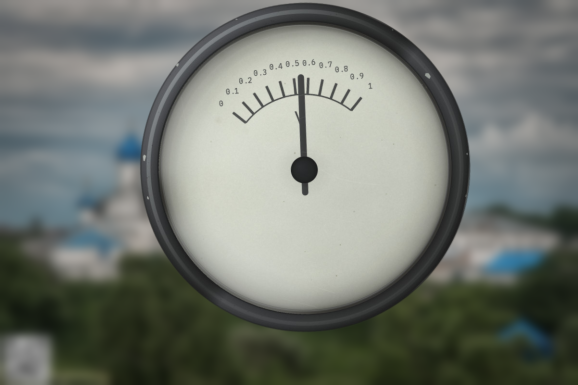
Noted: {"value": 0.55, "unit": "V"}
